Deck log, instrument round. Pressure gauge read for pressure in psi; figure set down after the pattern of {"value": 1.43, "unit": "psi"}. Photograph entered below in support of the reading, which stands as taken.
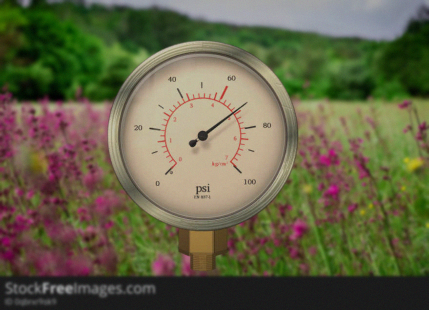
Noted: {"value": 70, "unit": "psi"}
